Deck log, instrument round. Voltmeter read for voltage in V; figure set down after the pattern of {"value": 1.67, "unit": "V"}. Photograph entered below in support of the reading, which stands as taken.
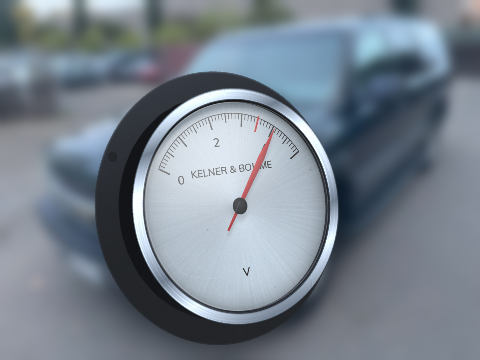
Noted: {"value": 4, "unit": "V"}
